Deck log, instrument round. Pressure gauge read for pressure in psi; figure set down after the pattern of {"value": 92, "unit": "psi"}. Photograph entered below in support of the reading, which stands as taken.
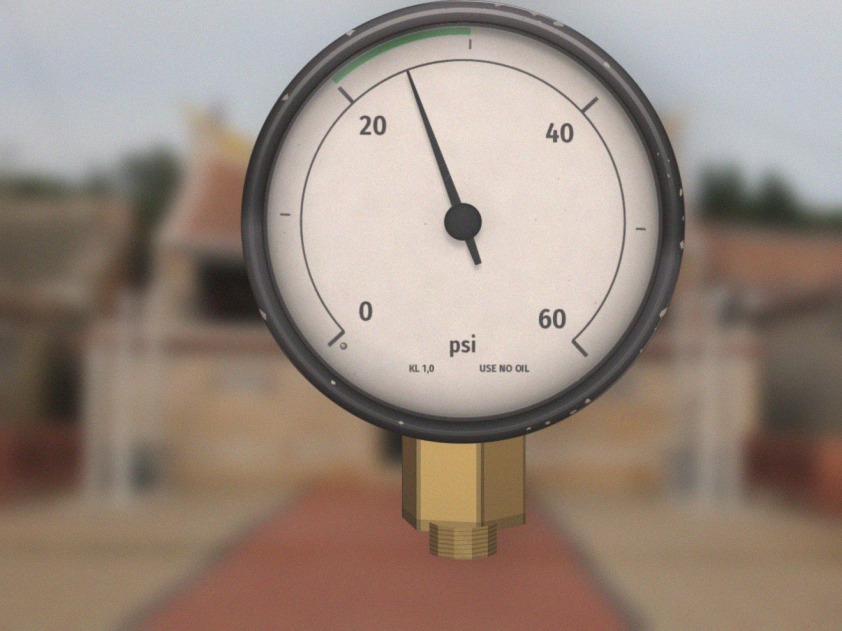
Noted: {"value": 25, "unit": "psi"}
